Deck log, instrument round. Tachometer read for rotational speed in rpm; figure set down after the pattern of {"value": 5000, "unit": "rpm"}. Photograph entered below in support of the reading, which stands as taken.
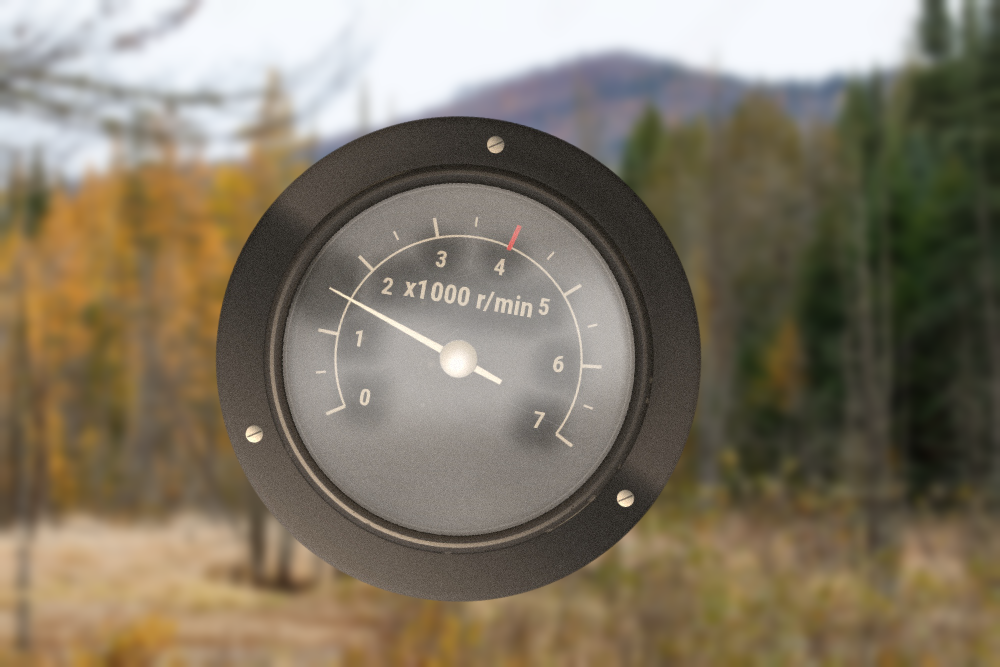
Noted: {"value": 1500, "unit": "rpm"}
